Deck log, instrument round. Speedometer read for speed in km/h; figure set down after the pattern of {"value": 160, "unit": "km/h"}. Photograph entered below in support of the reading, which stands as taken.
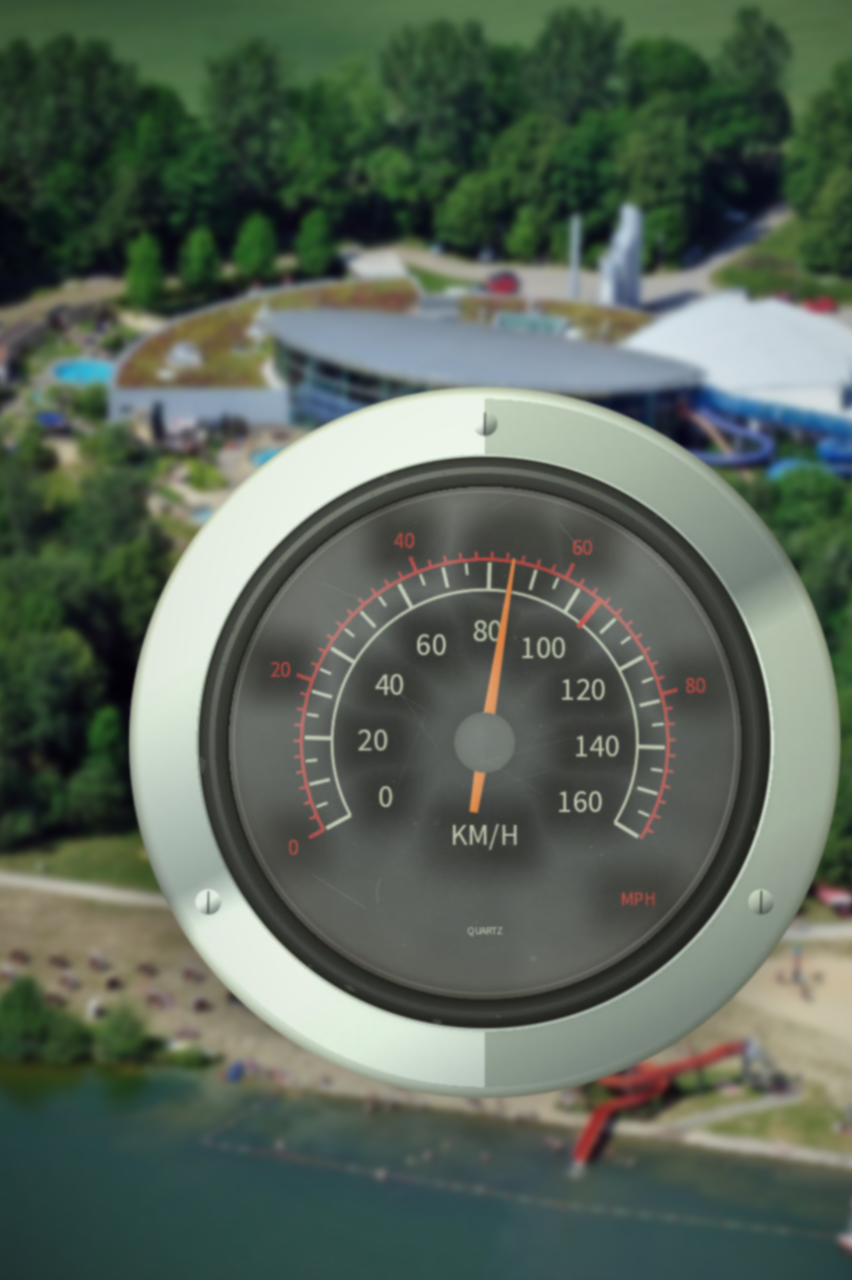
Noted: {"value": 85, "unit": "km/h"}
